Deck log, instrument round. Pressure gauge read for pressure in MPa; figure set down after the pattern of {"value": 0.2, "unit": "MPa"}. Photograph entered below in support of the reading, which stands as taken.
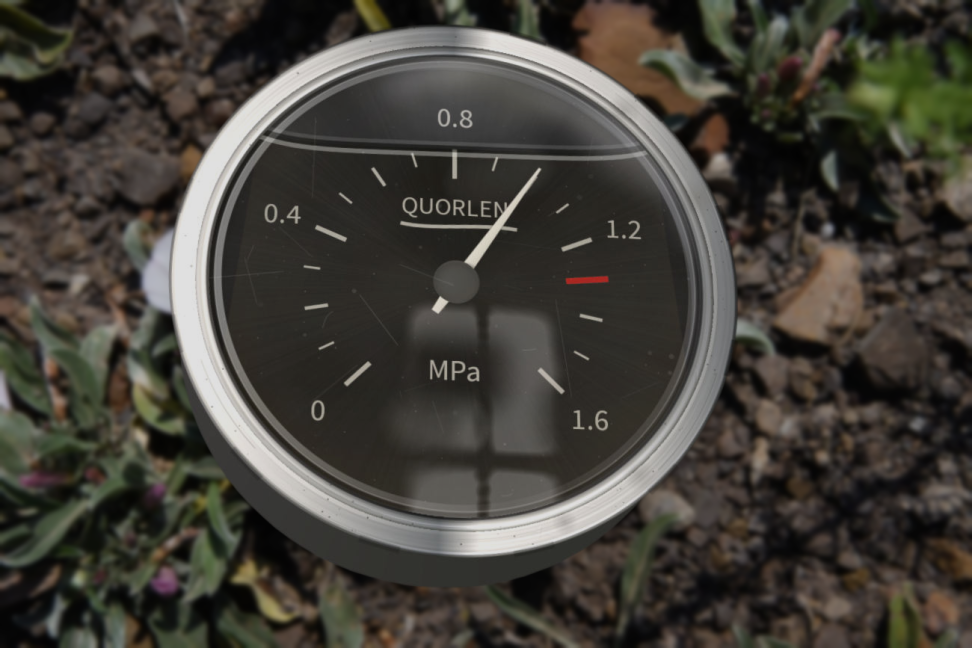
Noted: {"value": 1, "unit": "MPa"}
